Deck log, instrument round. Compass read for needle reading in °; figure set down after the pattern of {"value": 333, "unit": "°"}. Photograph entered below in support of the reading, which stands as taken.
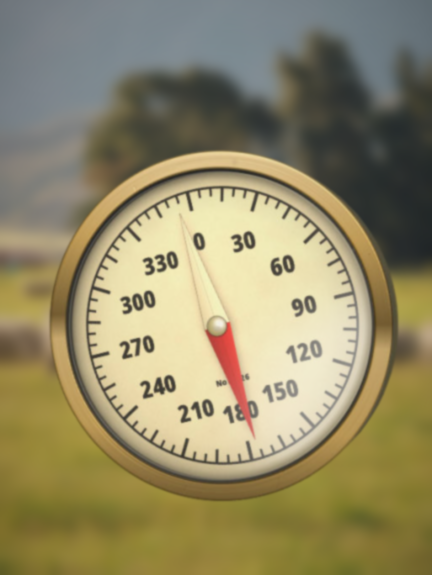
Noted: {"value": 175, "unit": "°"}
